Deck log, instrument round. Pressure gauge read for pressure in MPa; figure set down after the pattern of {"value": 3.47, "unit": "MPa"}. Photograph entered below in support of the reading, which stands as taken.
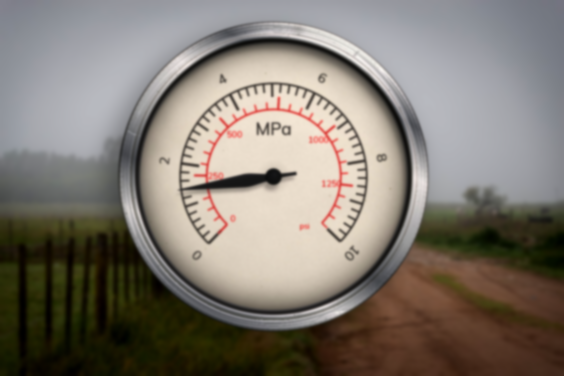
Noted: {"value": 1.4, "unit": "MPa"}
